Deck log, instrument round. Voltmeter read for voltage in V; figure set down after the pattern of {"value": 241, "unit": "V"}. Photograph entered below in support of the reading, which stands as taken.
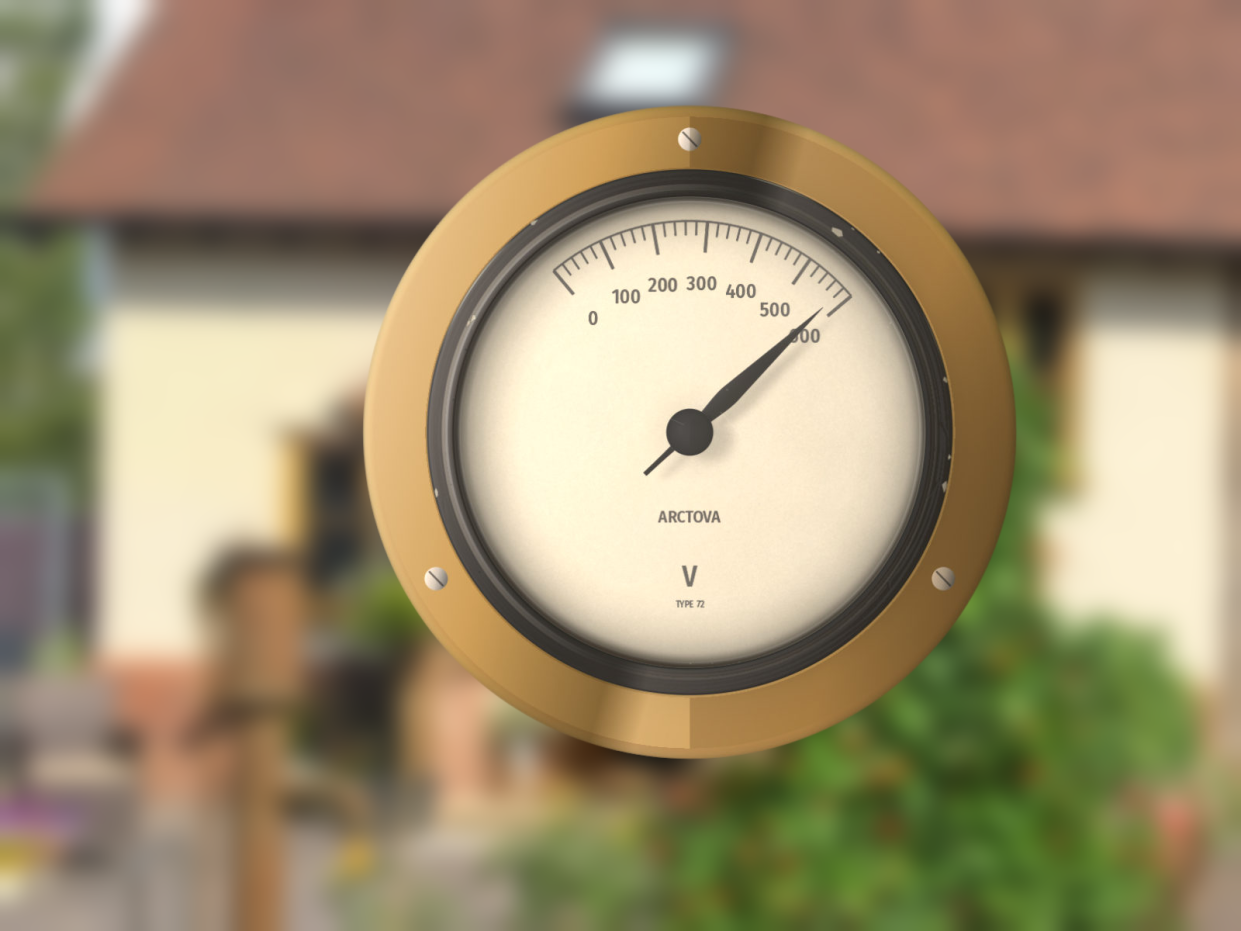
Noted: {"value": 580, "unit": "V"}
